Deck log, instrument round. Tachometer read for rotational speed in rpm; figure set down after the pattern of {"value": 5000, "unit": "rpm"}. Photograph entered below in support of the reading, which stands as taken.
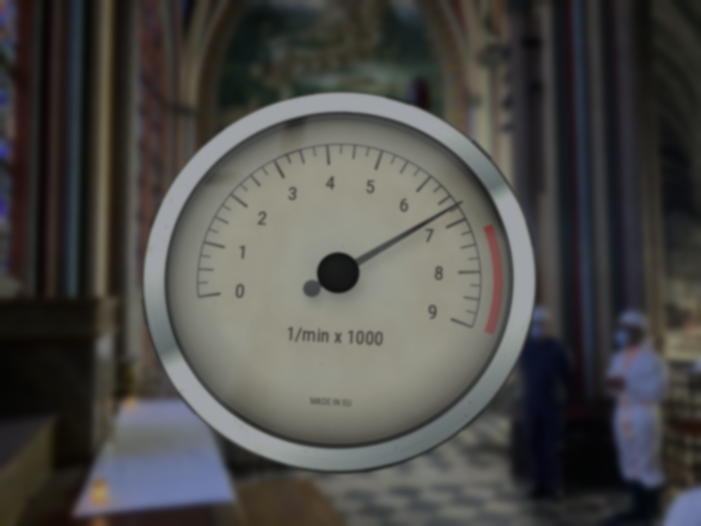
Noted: {"value": 6750, "unit": "rpm"}
